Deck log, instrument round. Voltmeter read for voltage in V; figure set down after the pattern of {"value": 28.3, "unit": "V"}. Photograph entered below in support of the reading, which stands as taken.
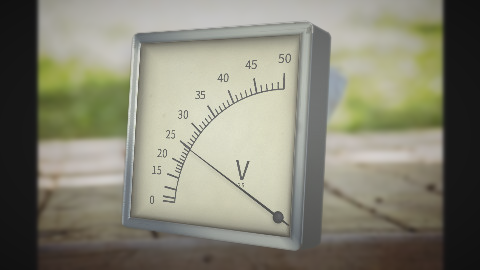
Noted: {"value": 25, "unit": "V"}
